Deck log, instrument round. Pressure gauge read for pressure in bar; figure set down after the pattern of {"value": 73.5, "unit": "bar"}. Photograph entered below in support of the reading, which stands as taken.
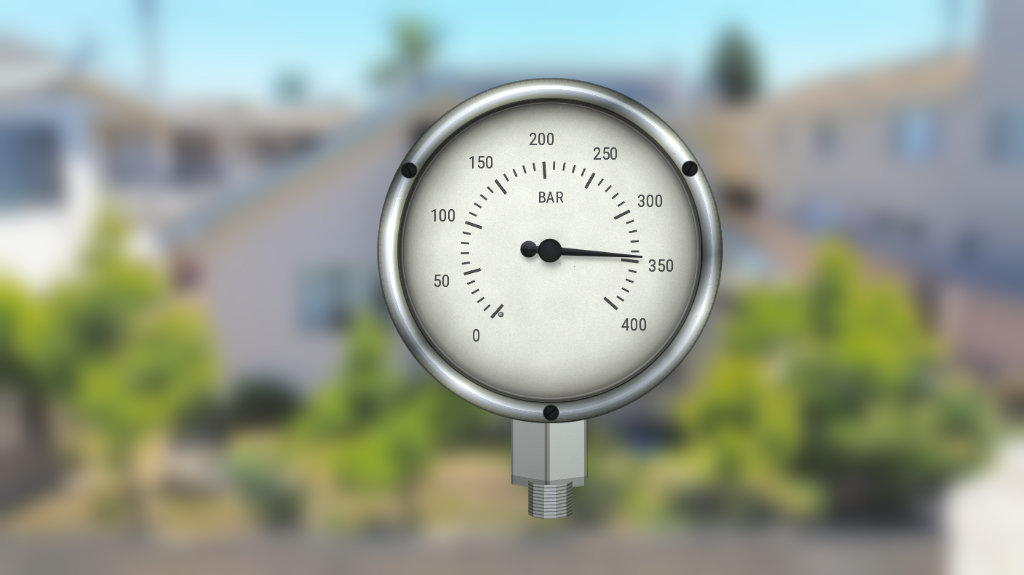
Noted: {"value": 345, "unit": "bar"}
